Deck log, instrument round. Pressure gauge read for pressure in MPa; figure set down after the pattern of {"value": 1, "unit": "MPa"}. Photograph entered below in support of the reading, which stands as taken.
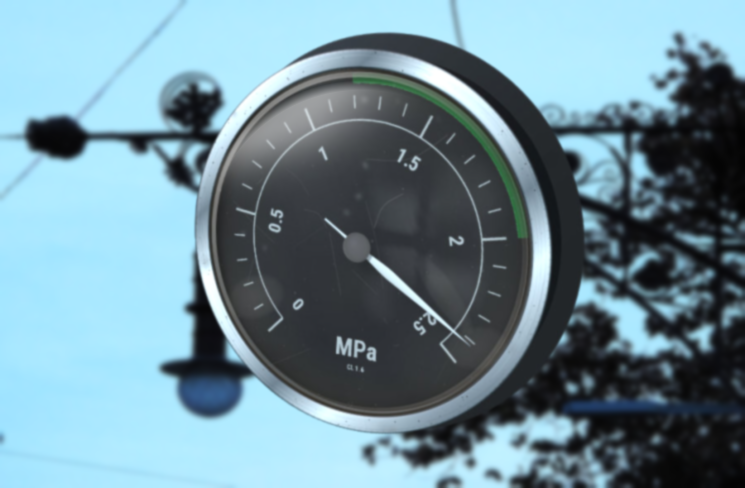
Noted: {"value": 2.4, "unit": "MPa"}
